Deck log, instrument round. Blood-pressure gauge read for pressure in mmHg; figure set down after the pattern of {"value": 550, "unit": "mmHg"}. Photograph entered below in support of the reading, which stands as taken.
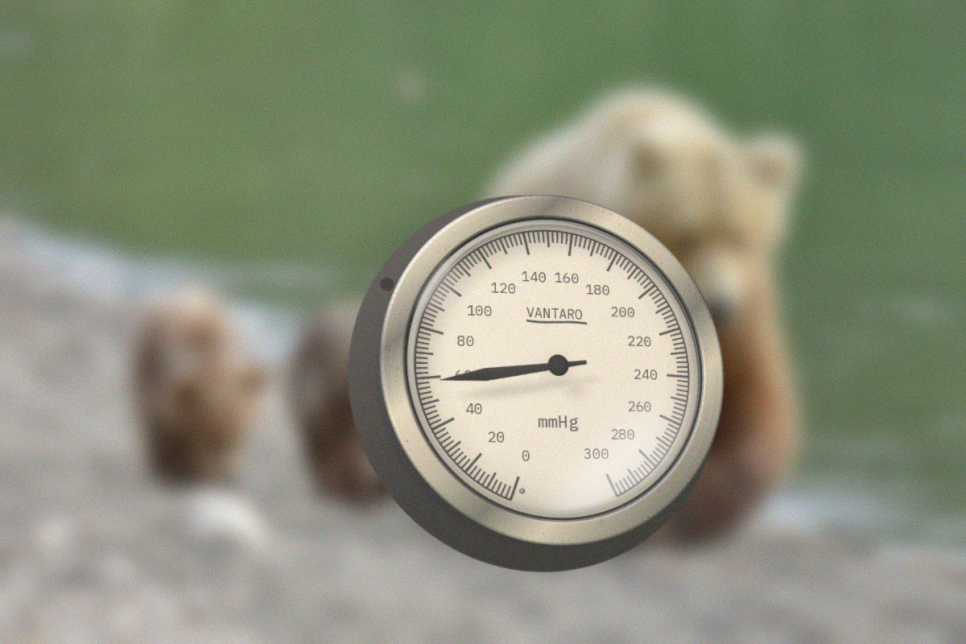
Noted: {"value": 58, "unit": "mmHg"}
